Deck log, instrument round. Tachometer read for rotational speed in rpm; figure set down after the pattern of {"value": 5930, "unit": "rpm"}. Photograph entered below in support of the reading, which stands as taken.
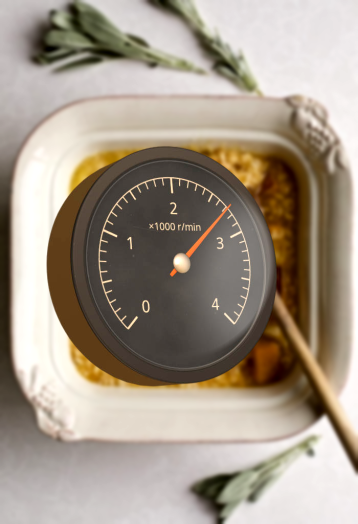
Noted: {"value": 2700, "unit": "rpm"}
